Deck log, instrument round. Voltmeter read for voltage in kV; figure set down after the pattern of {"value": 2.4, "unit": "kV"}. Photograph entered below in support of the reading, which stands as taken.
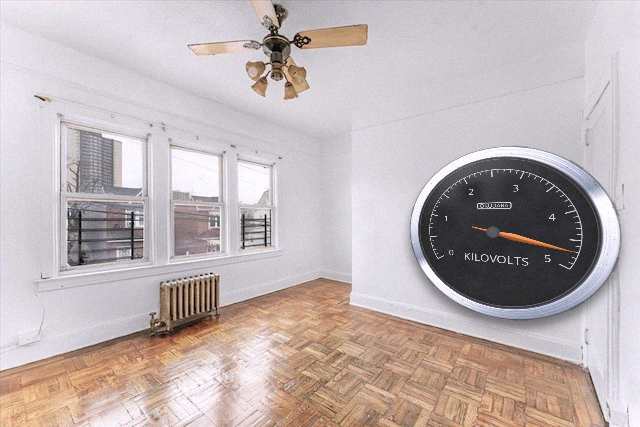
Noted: {"value": 4.7, "unit": "kV"}
